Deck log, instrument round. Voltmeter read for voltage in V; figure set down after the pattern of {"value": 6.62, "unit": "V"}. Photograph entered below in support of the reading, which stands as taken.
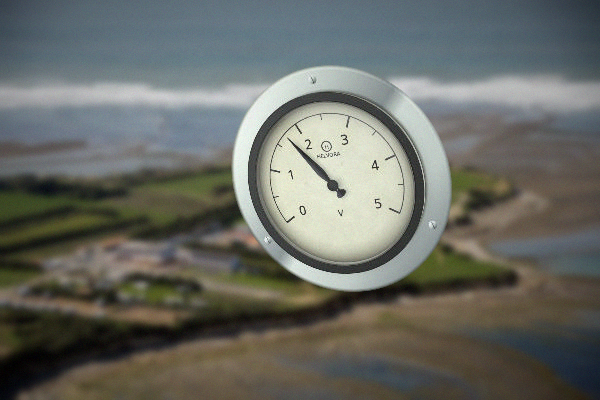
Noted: {"value": 1.75, "unit": "V"}
